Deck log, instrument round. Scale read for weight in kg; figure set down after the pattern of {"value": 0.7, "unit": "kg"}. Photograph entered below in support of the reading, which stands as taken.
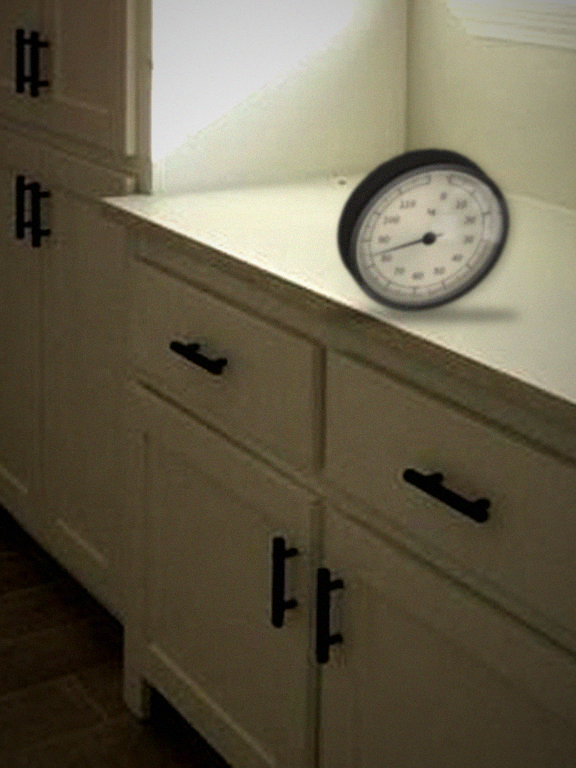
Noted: {"value": 85, "unit": "kg"}
